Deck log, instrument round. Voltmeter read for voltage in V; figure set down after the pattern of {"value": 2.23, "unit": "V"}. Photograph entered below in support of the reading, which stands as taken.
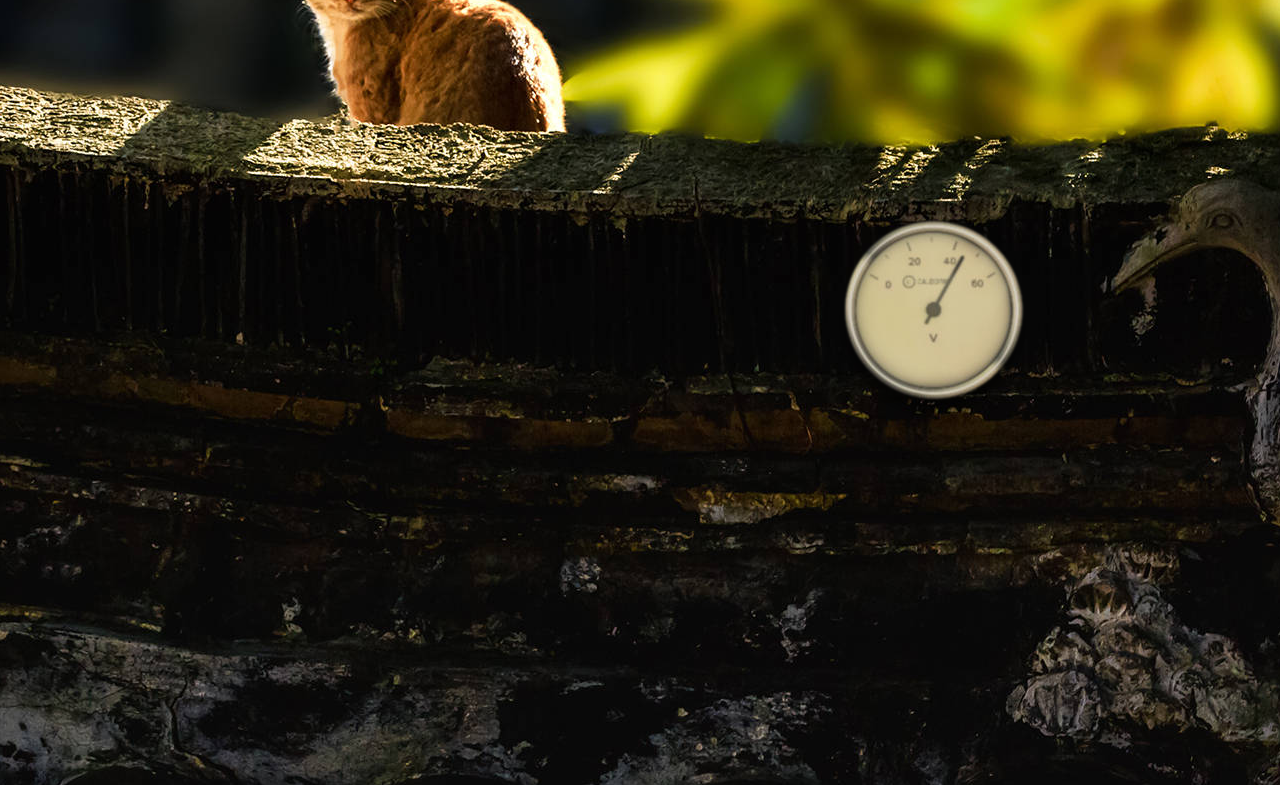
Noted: {"value": 45, "unit": "V"}
